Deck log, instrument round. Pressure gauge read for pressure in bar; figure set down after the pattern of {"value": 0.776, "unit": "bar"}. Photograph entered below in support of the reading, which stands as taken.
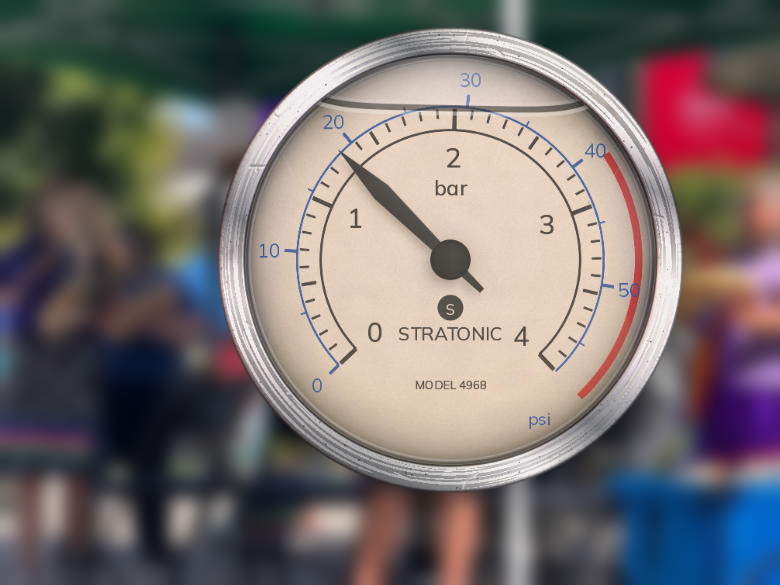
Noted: {"value": 1.3, "unit": "bar"}
